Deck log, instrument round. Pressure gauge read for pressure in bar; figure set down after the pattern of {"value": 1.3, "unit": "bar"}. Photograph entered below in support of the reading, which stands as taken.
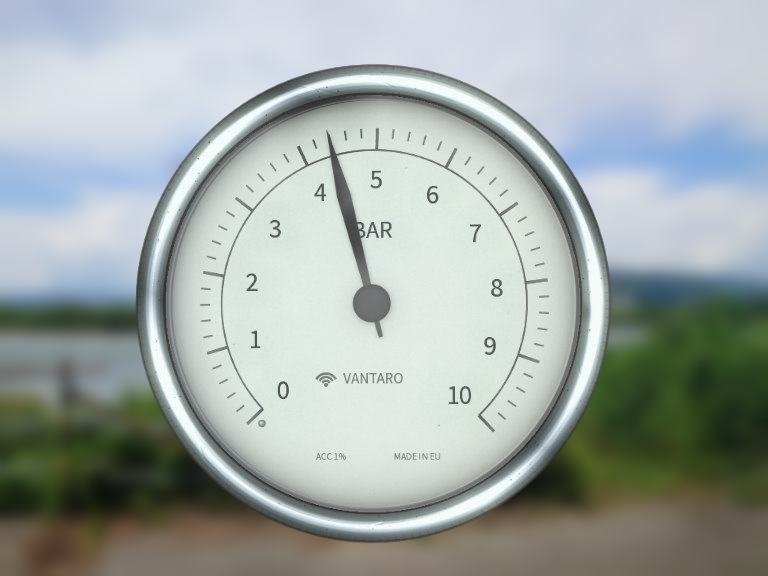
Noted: {"value": 4.4, "unit": "bar"}
